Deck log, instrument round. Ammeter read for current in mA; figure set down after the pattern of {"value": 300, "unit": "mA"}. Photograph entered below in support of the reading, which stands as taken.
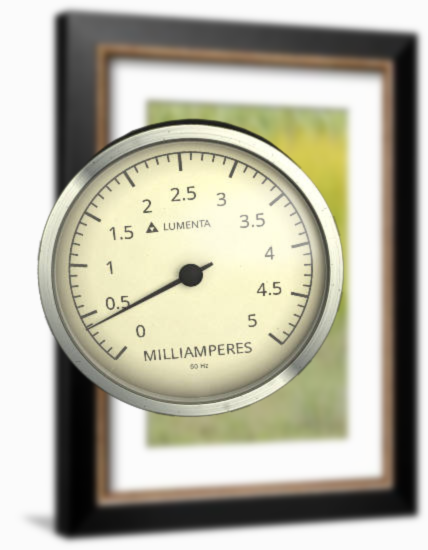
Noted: {"value": 0.4, "unit": "mA"}
